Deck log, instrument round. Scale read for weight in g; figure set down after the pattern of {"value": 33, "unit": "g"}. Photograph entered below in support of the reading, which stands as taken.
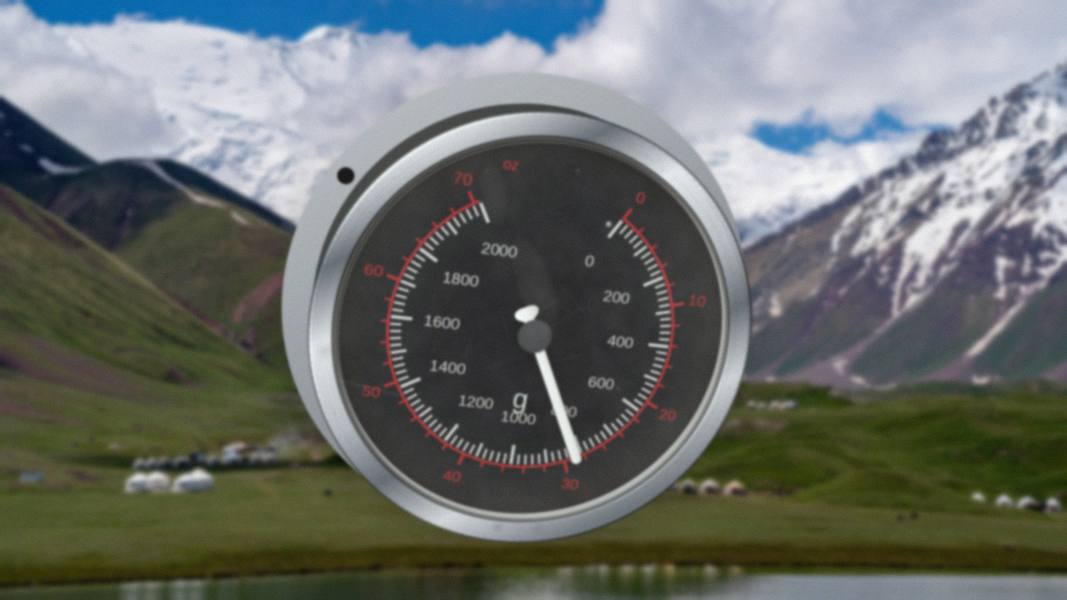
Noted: {"value": 820, "unit": "g"}
